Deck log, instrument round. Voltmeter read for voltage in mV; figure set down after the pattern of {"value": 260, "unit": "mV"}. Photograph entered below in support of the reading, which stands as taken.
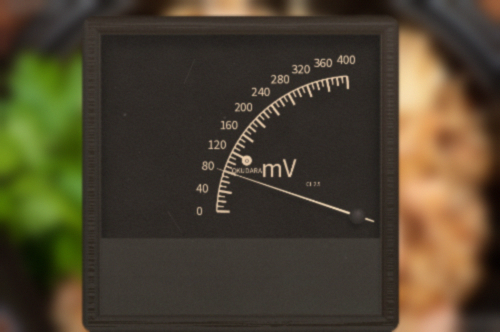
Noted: {"value": 80, "unit": "mV"}
